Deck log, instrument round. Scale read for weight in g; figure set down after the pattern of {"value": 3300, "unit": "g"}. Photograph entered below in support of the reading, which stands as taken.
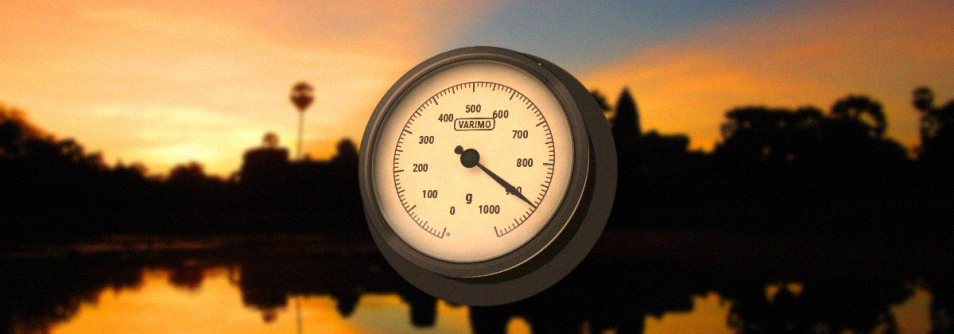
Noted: {"value": 900, "unit": "g"}
